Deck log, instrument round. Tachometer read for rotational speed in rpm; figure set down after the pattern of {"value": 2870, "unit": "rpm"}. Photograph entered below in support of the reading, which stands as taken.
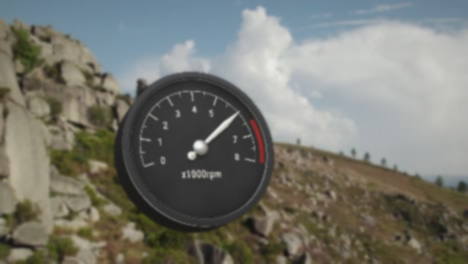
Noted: {"value": 6000, "unit": "rpm"}
